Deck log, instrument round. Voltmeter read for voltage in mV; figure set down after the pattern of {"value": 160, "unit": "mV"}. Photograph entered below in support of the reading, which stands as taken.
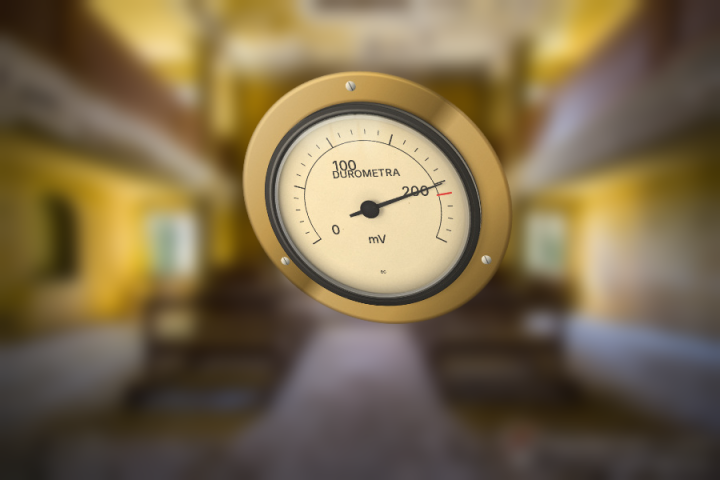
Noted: {"value": 200, "unit": "mV"}
